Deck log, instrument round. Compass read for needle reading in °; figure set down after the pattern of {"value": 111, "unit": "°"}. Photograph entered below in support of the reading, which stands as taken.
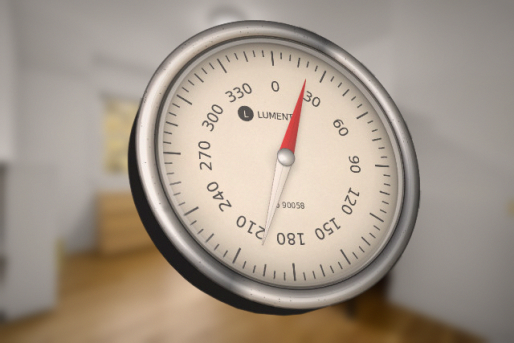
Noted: {"value": 20, "unit": "°"}
